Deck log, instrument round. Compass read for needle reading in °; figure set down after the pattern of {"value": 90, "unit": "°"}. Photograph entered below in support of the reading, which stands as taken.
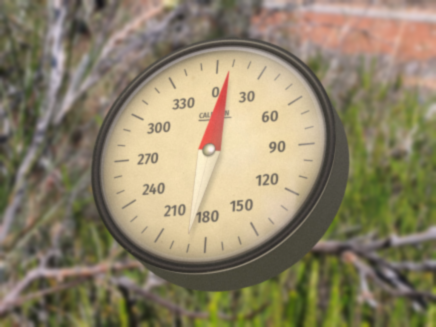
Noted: {"value": 10, "unit": "°"}
